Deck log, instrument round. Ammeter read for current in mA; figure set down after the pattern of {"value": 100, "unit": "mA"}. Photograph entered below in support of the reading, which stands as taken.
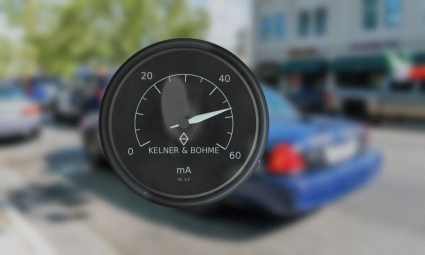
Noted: {"value": 47.5, "unit": "mA"}
